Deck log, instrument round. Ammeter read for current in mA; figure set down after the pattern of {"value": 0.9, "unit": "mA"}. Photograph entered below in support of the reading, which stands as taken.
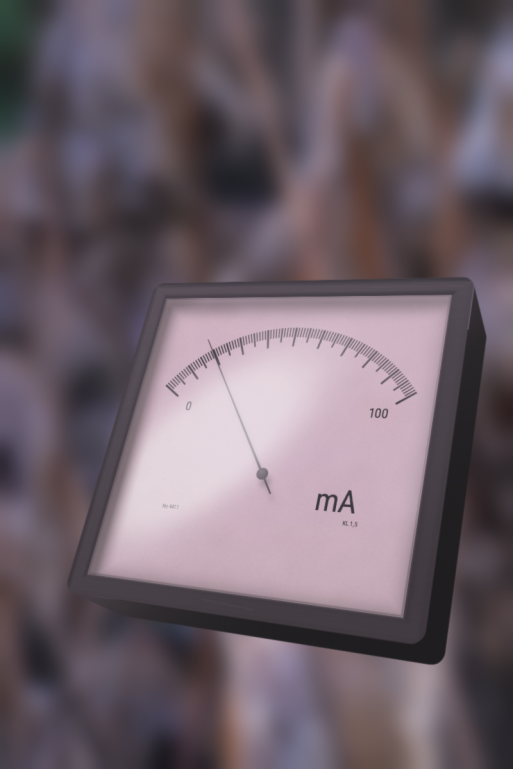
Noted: {"value": 20, "unit": "mA"}
